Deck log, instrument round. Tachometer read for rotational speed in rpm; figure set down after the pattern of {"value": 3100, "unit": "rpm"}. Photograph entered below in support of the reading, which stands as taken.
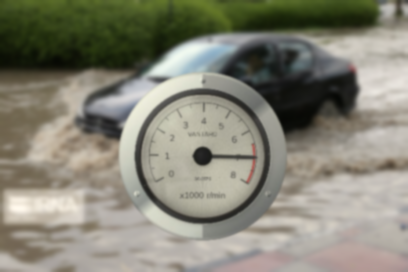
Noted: {"value": 7000, "unit": "rpm"}
